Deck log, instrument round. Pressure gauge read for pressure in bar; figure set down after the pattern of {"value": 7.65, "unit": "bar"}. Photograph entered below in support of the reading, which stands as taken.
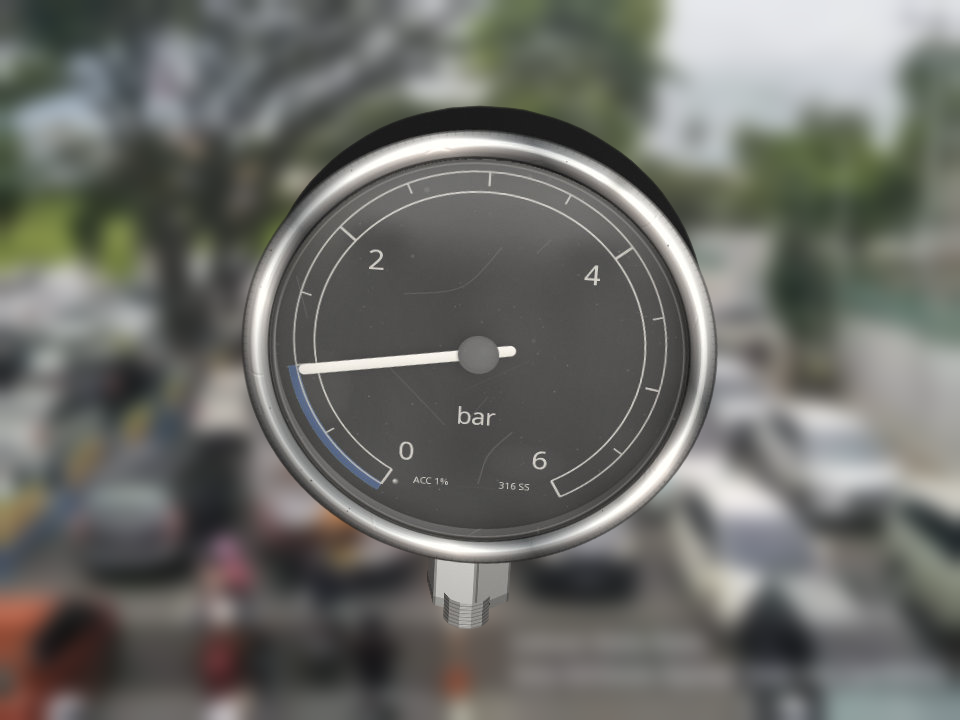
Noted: {"value": 1, "unit": "bar"}
